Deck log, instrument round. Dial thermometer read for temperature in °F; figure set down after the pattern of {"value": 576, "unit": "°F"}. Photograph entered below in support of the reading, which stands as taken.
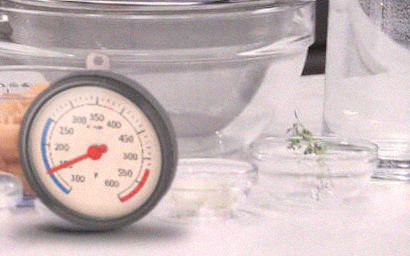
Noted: {"value": 150, "unit": "°F"}
